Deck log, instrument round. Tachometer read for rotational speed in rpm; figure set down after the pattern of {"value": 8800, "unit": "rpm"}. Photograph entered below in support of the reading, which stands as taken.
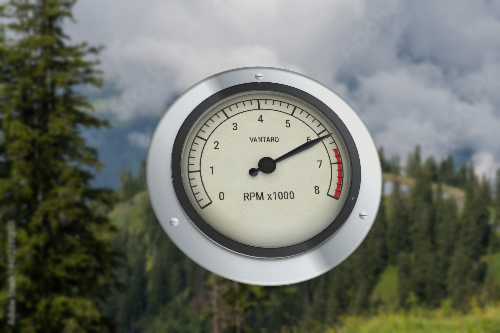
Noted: {"value": 6200, "unit": "rpm"}
